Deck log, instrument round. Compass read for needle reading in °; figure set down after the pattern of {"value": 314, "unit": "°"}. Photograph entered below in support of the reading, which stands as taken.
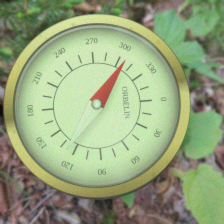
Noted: {"value": 307.5, "unit": "°"}
